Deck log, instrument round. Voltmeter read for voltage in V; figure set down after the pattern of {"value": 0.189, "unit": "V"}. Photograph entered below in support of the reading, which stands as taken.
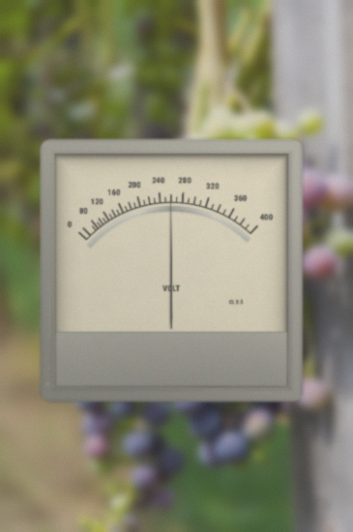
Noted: {"value": 260, "unit": "V"}
